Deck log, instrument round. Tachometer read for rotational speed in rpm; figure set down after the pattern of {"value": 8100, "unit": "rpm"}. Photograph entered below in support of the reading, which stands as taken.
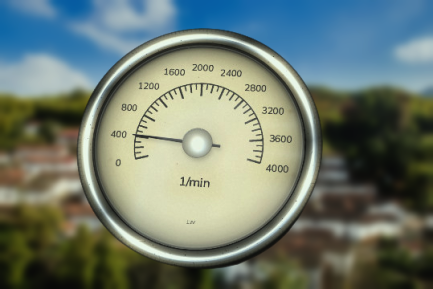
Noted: {"value": 400, "unit": "rpm"}
